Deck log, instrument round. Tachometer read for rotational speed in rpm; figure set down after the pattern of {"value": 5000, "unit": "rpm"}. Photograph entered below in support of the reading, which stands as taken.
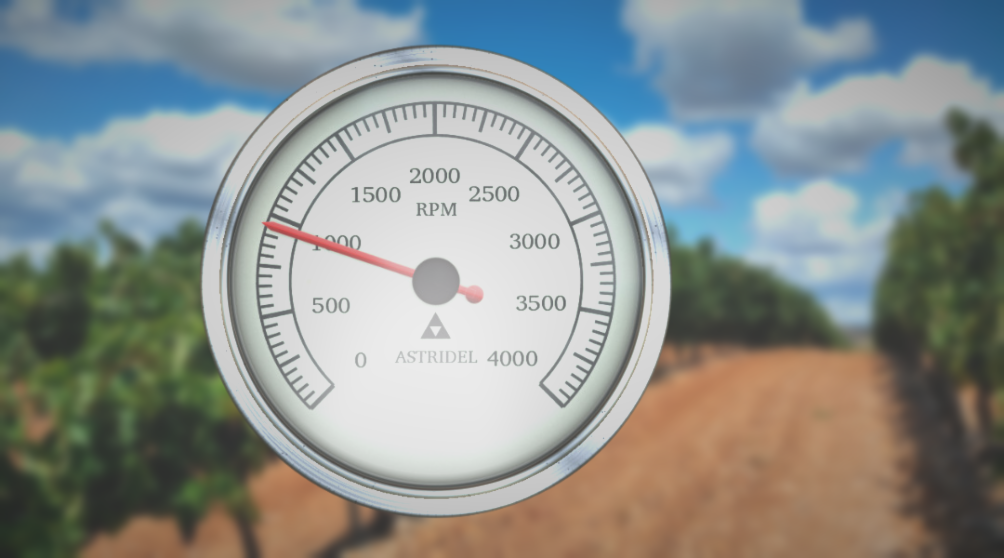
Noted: {"value": 950, "unit": "rpm"}
